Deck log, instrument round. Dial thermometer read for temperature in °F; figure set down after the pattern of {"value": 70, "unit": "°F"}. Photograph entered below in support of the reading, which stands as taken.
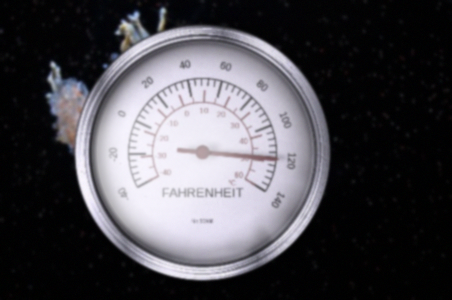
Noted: {"value": 120, "unit": "°F"}
